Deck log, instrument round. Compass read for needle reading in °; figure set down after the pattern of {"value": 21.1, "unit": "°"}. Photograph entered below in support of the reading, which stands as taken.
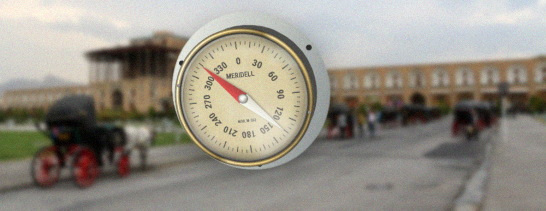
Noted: {"value": 315, "unit": "°"}
